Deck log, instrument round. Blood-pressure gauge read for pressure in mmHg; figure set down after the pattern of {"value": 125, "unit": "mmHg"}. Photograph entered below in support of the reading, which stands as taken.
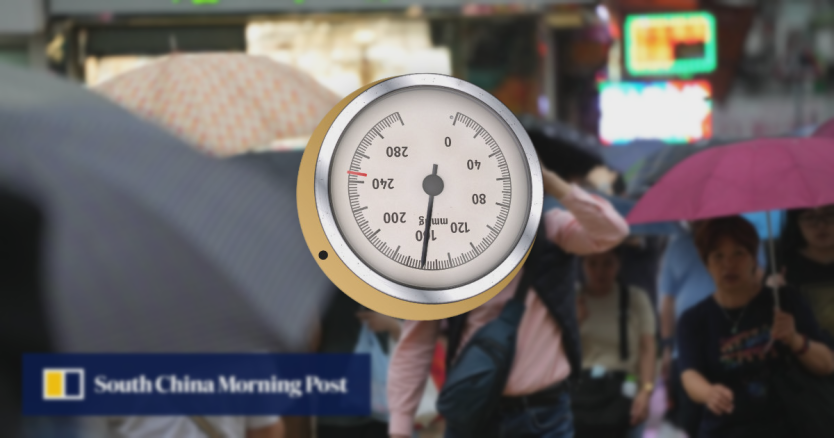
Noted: {"value": 160, "unit": "mmHg"}
